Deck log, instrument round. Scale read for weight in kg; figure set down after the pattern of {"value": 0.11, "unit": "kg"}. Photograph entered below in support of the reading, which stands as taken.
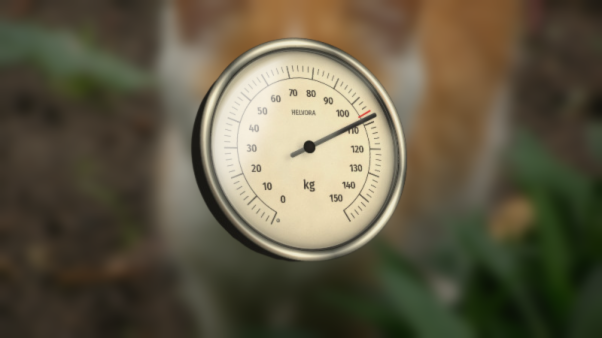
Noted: {"value": 108, "unit": "kg"}
